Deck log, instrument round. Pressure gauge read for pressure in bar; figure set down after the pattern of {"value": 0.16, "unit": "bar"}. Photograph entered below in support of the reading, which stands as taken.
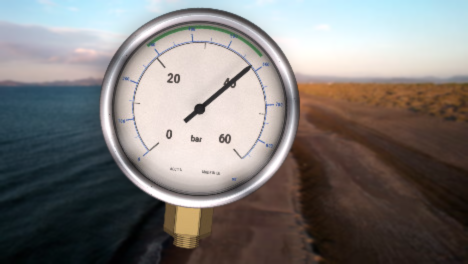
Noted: {"value": 40, "unit": "bar"}
